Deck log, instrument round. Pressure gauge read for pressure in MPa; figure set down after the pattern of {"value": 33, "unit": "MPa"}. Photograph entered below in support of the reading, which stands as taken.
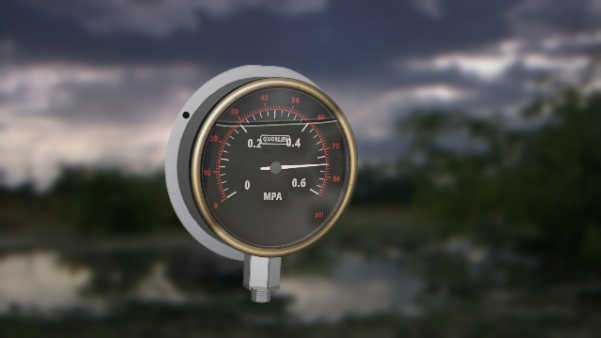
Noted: {"value": 0.52, "unit": "MPa"}
